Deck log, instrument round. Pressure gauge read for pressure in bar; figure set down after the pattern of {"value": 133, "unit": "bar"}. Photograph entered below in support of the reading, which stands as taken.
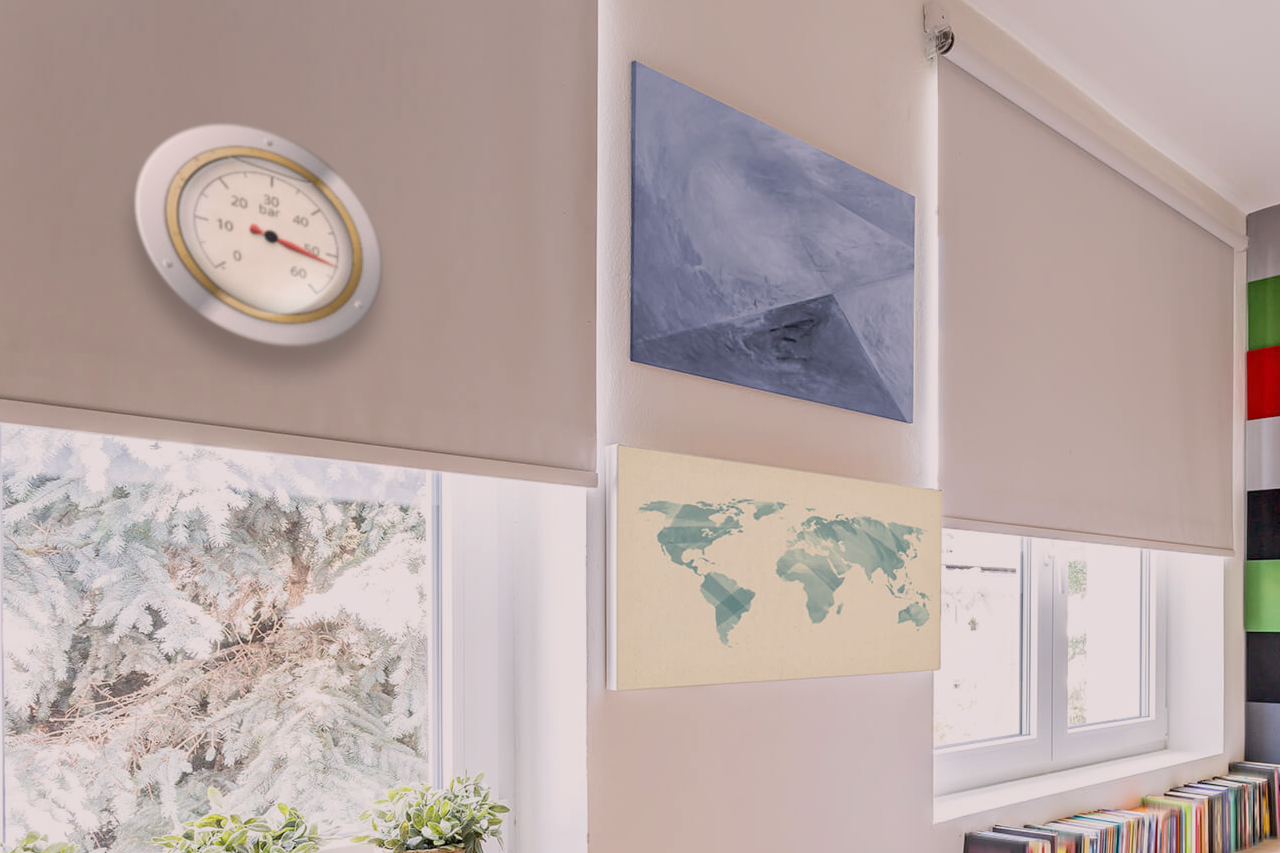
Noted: {"value": 52.5, "unit": "bar"}
